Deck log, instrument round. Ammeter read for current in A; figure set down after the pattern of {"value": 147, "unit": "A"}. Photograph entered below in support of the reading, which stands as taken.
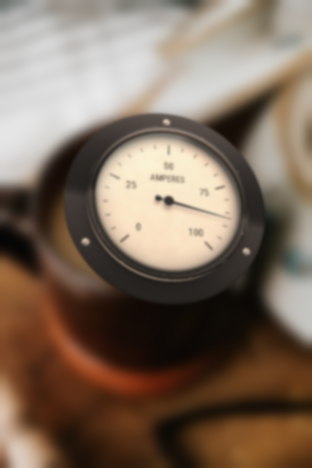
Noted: {"value": 87.5, "unit": "A"}
